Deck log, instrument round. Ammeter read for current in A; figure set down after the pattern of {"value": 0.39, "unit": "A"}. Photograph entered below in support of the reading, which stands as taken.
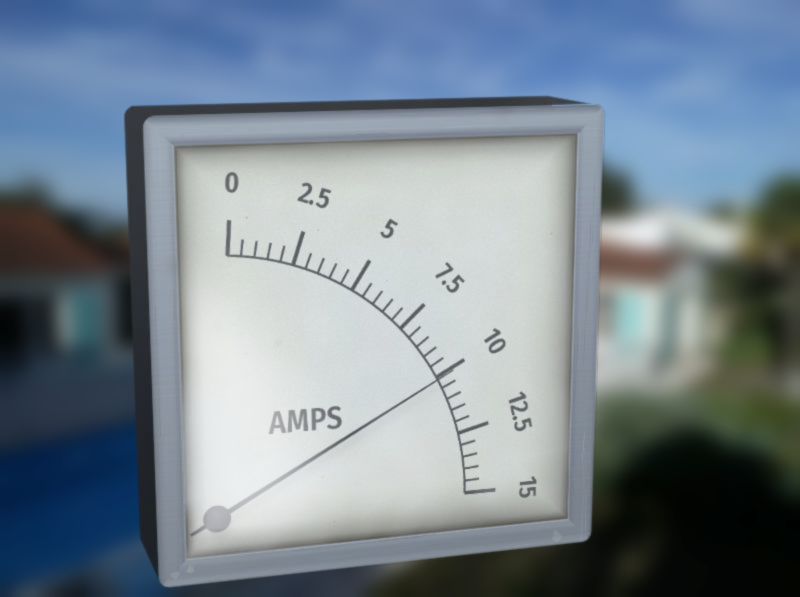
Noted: {"value": 10, "unit": "A"}
